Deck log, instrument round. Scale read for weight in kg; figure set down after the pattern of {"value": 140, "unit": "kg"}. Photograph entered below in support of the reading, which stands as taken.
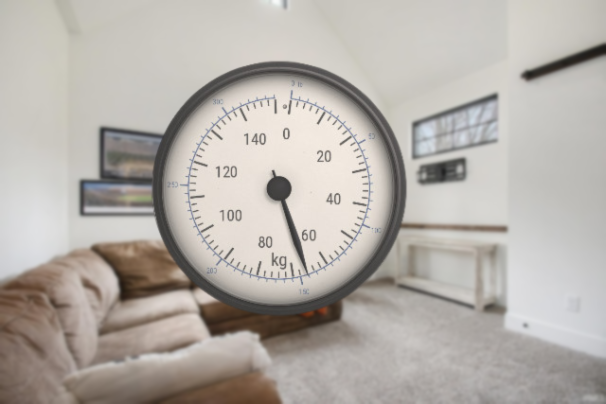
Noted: {"value": 66, "unit": "kg"}
